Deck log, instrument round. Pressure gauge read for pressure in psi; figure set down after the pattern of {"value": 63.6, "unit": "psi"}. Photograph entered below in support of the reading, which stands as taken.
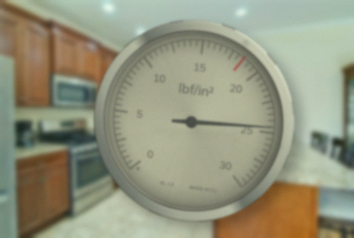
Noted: {"value": 24.5, "unit": "psi"}
